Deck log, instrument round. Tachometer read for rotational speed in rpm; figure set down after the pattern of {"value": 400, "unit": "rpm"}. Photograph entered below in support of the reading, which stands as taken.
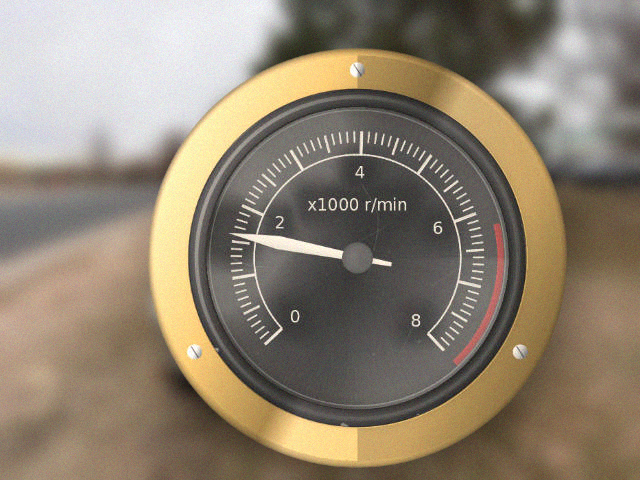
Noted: {"value": 1600, "unit": "rpm"}
